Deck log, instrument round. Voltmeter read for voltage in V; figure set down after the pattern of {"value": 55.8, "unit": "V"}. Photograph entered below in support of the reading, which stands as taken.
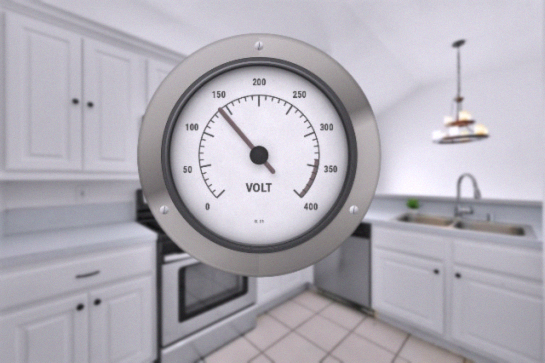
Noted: {"value": 140, "unit": "V"}
